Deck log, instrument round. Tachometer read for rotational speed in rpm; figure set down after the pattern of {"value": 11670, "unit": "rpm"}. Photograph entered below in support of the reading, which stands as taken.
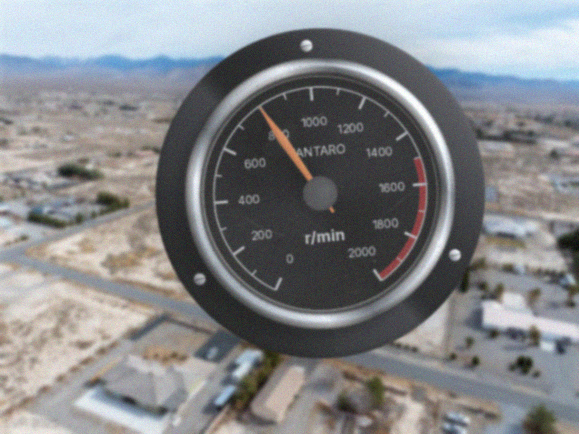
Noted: {"value": 800, "unit": "rpm"}
